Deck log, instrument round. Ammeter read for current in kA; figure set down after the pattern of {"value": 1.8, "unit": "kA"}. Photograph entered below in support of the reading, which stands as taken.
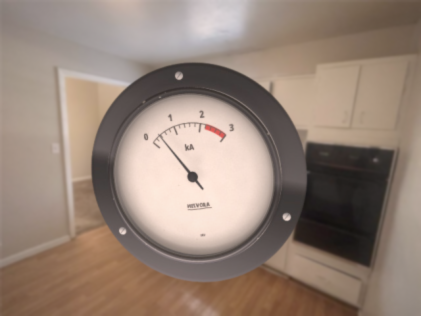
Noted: {"value": 0.4, "unit": "kA"}
